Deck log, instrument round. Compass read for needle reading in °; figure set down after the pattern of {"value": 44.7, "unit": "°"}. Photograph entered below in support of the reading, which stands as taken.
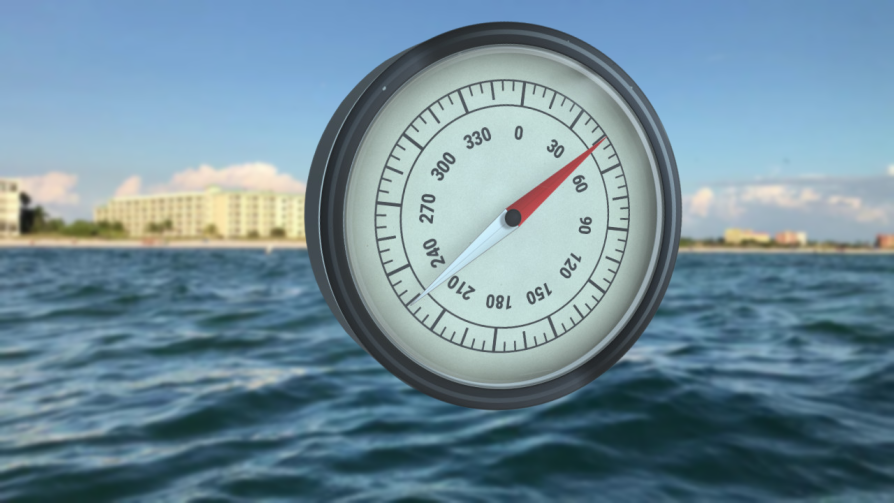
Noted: {"value": 45, "unit": "°"}
